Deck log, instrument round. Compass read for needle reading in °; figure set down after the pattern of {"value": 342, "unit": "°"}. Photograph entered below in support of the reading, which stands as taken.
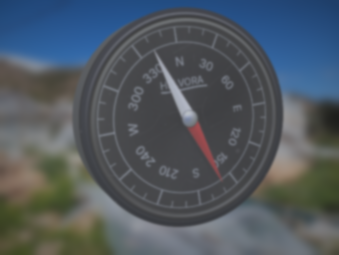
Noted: {"value": 160, "unit": "°"}
